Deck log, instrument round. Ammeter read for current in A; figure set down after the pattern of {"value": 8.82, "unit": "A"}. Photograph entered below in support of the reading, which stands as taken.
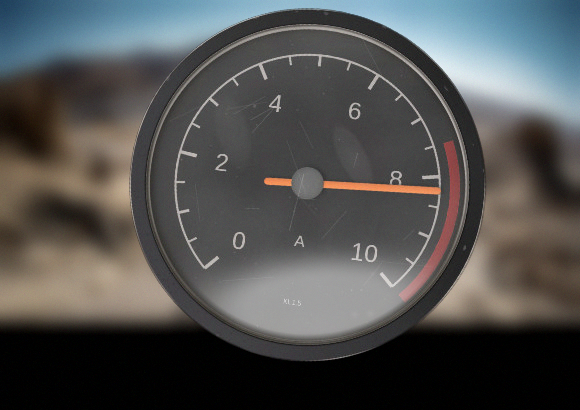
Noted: {"value": 8.25, "unit": "A"}
